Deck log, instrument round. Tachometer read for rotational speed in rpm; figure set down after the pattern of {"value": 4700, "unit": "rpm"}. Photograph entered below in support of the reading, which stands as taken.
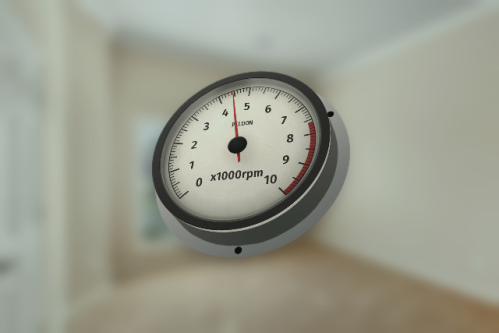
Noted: {"value": 4500, "unit": "rpm"}
